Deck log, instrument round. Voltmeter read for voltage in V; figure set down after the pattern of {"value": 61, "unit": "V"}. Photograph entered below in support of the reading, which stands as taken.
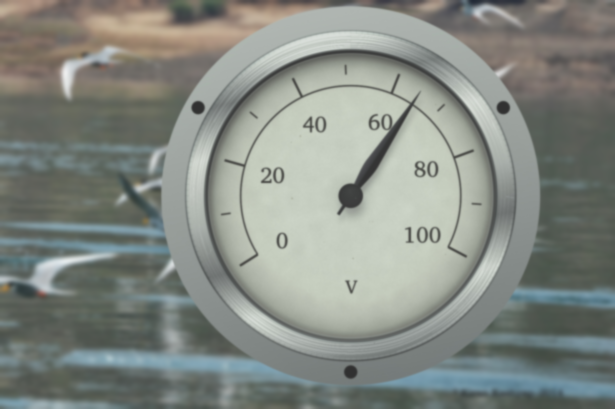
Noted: {"value": 65, "unit": "V"}
